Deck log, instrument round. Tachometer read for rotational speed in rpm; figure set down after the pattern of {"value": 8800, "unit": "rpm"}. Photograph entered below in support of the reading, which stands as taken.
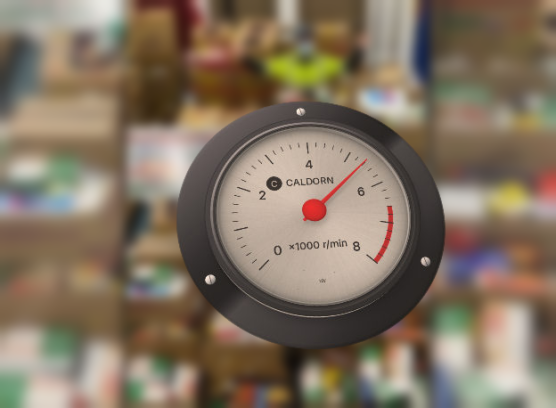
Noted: {"value": 5400, "unit": "rpm"}
